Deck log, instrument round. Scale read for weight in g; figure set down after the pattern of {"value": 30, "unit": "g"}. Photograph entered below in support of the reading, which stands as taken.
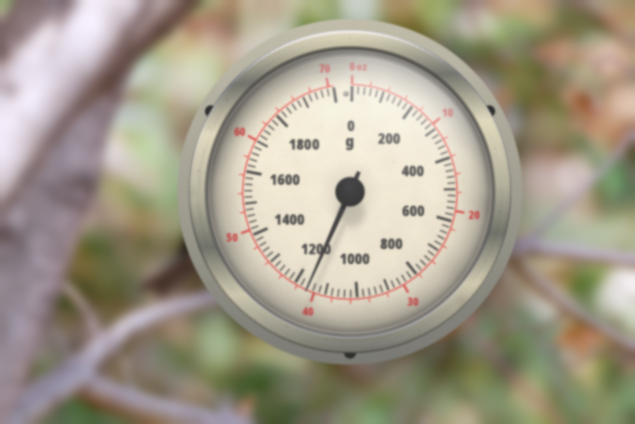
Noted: {"value": 1160, "unit": "g"}
